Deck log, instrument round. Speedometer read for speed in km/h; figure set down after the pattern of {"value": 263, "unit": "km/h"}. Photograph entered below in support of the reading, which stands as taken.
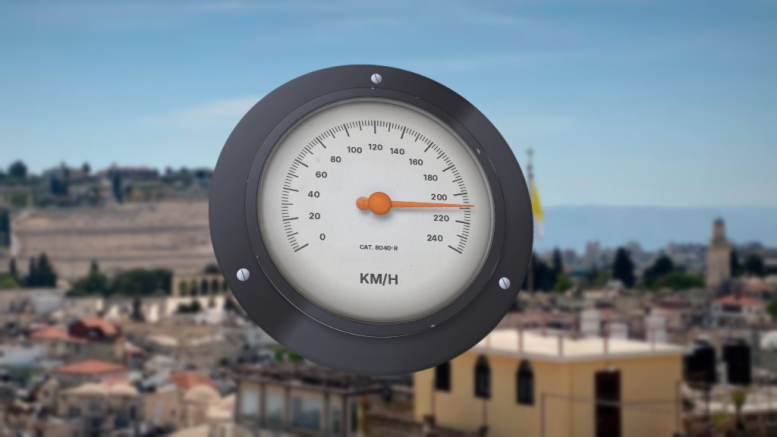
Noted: {"value": 210, "unit": "km/h"}
